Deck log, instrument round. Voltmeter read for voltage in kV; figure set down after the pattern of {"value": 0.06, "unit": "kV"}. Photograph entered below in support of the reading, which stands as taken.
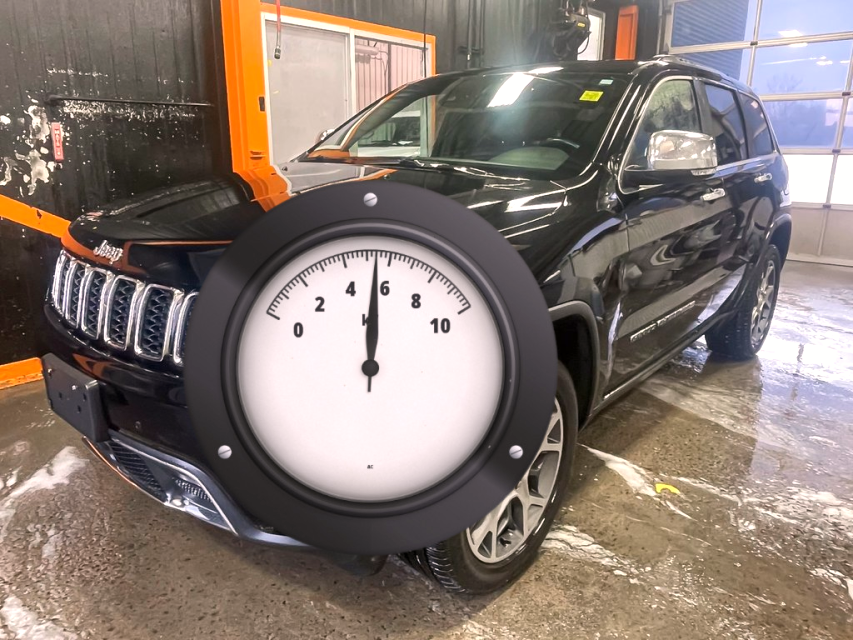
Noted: {"value": 5.4, "unit": "kV"}
